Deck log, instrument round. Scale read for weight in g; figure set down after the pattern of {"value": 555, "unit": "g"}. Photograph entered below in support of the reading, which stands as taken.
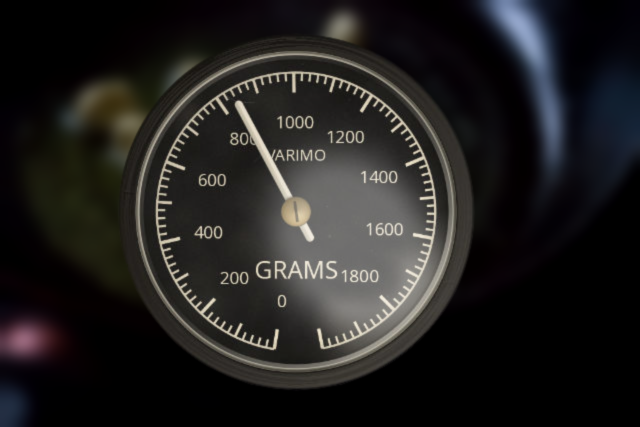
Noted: {"value": 840, "unit": "g"}
